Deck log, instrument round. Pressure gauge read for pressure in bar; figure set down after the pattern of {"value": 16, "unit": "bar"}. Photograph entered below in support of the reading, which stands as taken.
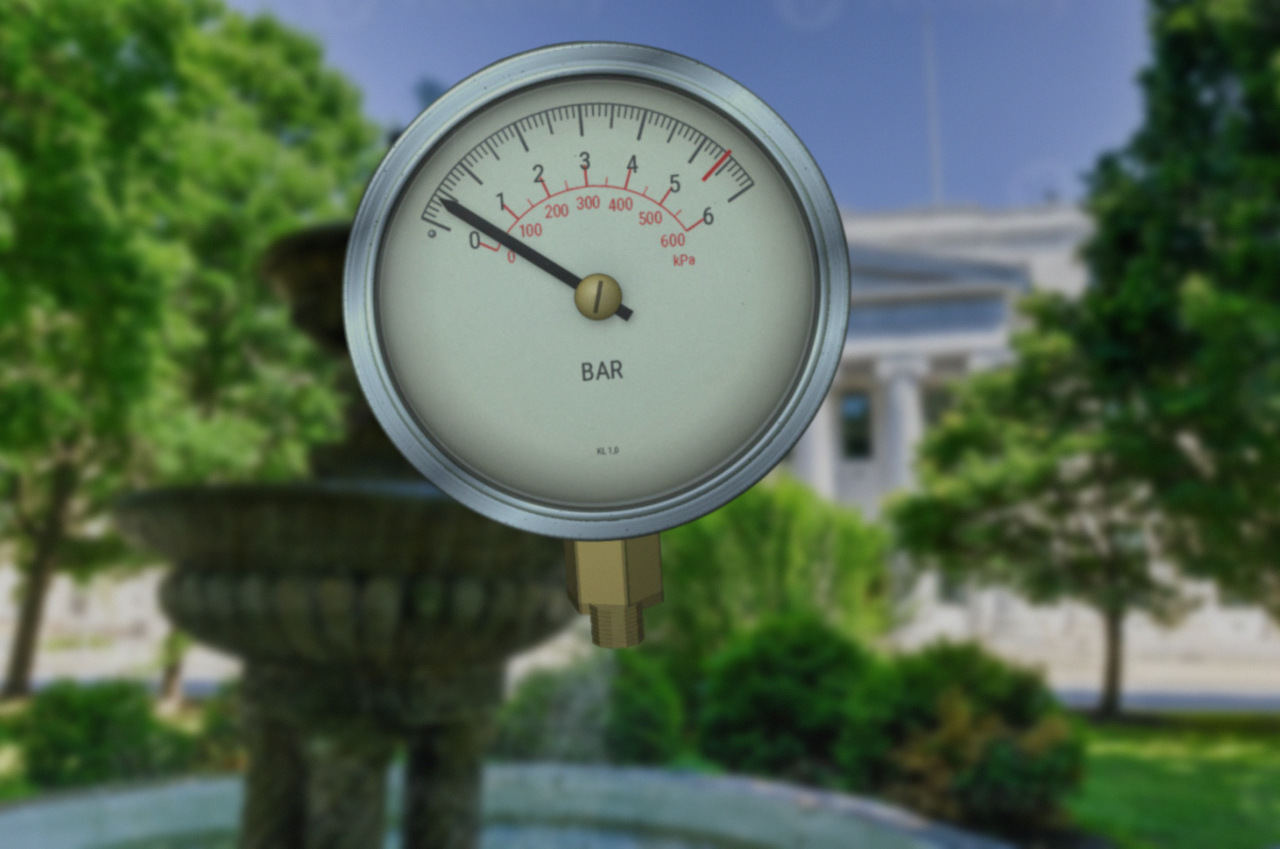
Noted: {"value": 0.4, "unit": "bar"}
